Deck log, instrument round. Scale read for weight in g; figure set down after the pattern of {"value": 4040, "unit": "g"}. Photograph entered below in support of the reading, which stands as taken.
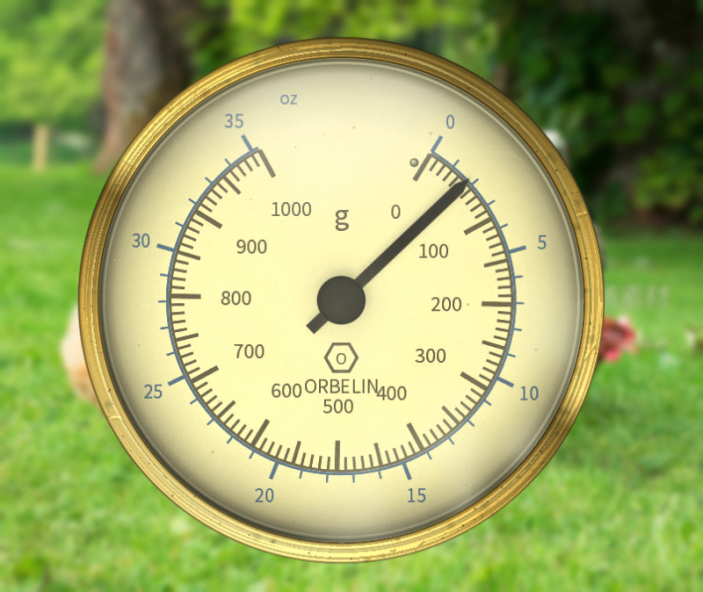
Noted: {"value": 50, "unit": "g"}
